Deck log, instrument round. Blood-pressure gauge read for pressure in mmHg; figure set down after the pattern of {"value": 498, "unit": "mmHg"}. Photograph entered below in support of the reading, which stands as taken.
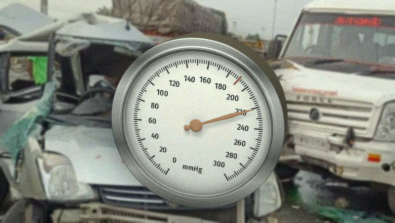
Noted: {"value": 220, "unit": "mmHg"}
